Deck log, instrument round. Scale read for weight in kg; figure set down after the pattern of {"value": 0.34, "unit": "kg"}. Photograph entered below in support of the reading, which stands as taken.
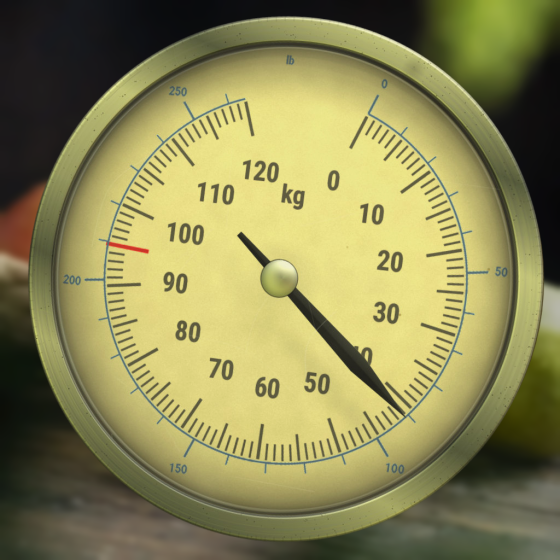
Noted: {"value": 41, "unit": "kg"}
